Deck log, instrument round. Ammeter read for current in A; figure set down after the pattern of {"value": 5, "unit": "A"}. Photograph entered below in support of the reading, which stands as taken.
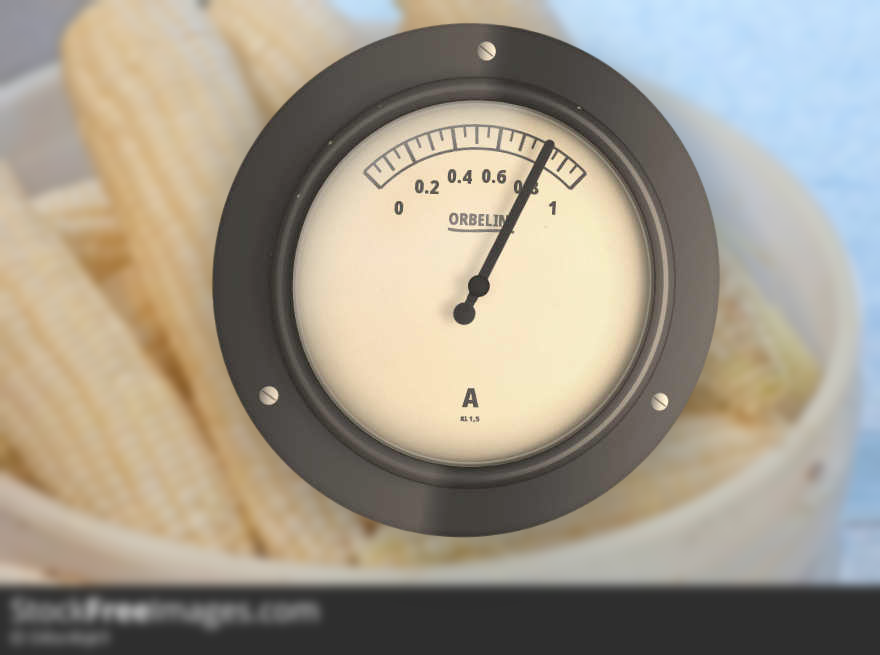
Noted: {"value": 0.8, "unit": "A"}
